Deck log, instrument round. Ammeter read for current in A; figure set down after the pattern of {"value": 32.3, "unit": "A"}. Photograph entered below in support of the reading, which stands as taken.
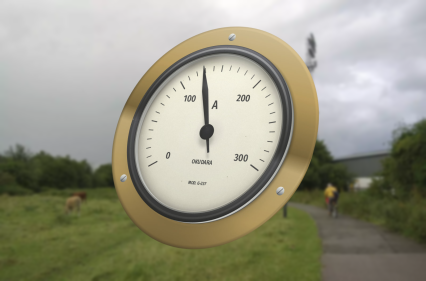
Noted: {"value": 130, "unit": "A"}
